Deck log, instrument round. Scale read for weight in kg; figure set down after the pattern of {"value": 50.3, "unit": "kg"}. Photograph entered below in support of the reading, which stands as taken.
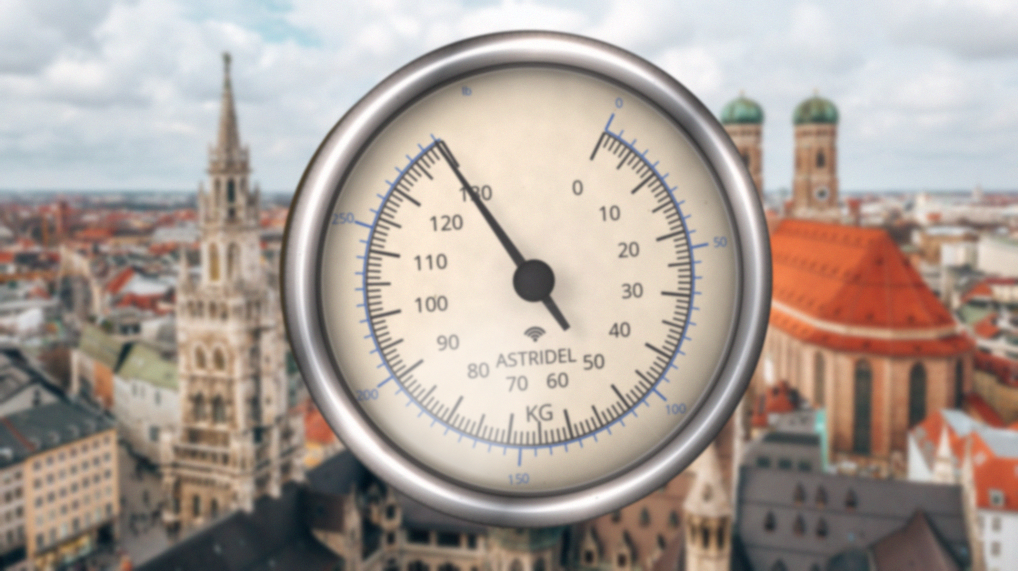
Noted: {"value": 129, "unit": "kg"}
